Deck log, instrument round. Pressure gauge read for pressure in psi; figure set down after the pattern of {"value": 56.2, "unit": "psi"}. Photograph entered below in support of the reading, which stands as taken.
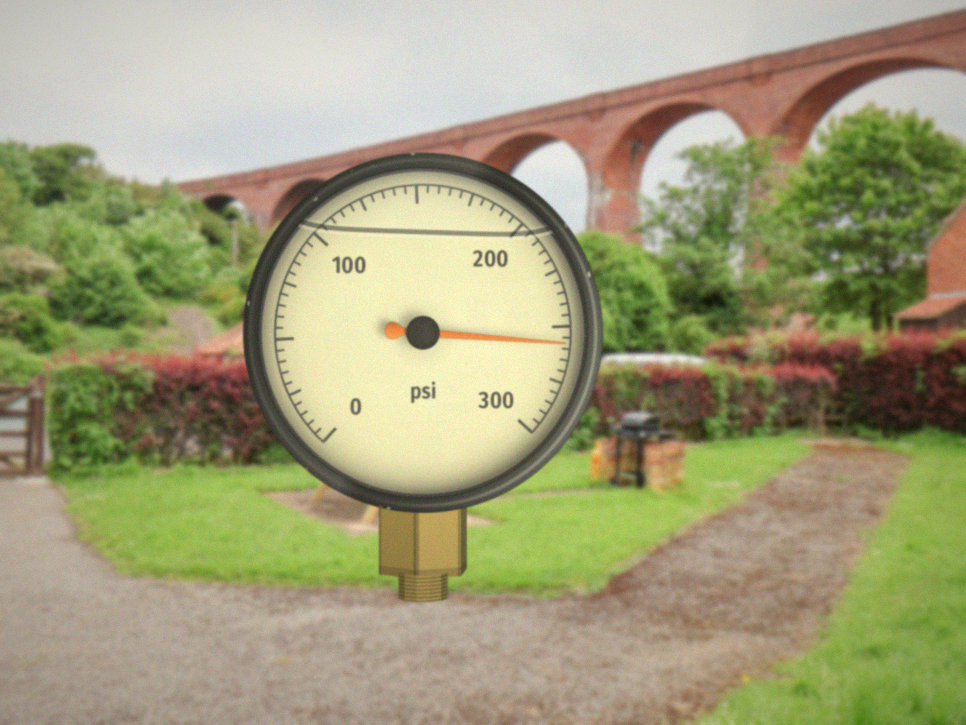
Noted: {"value": 257.5, "unit": "psi"}
